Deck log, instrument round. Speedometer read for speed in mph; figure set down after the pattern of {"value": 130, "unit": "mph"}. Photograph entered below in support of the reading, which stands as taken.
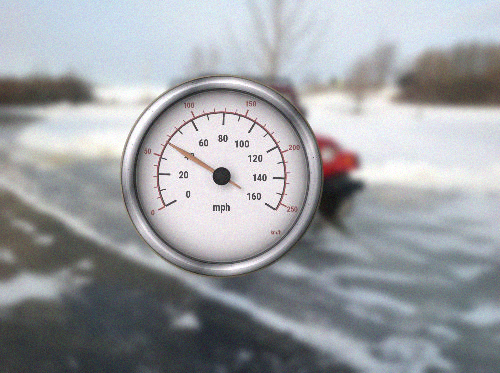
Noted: {"value": 40, "unit": "mph"}
